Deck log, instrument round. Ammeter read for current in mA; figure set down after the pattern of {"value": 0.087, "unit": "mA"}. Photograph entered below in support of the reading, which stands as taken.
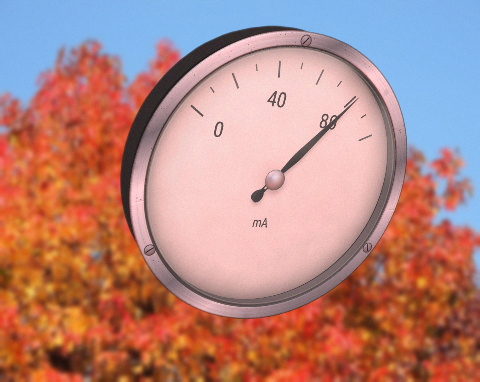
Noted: {"value": 80, "unit": "mA"}
